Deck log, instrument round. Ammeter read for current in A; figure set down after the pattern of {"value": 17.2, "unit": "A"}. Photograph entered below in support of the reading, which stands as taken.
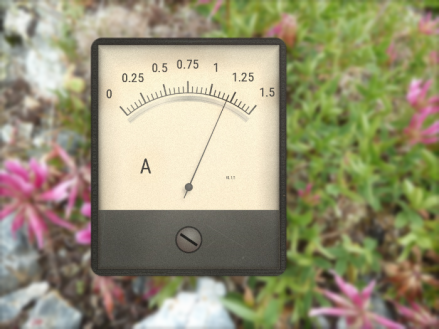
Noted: {"value": 1.2, "unit": "A"}
